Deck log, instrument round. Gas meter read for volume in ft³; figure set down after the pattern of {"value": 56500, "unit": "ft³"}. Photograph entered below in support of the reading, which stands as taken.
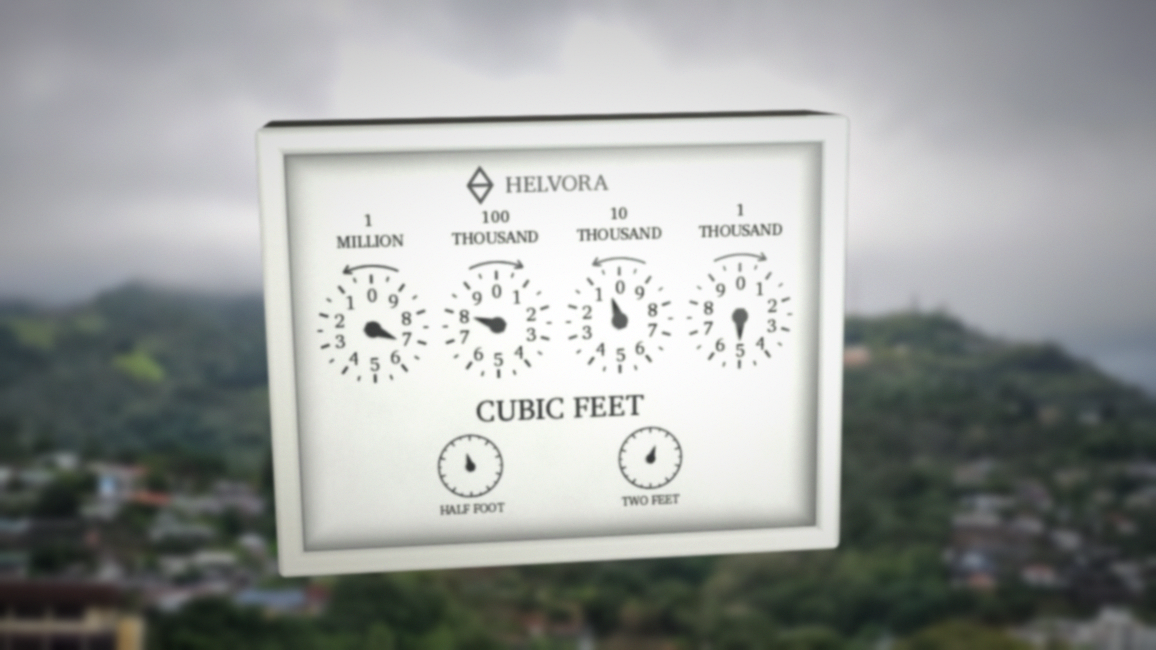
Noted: {"value": 680500, "unit": "ft³"}
